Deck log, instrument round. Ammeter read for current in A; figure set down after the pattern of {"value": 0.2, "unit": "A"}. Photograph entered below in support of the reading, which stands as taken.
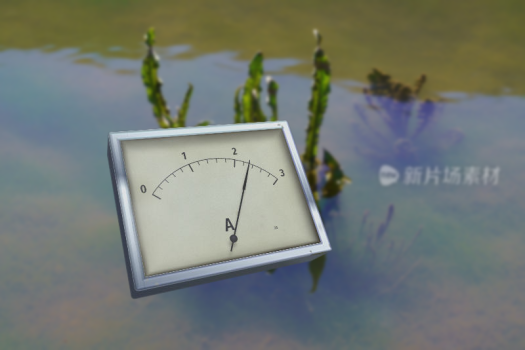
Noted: {"value": 2.3, "unit": "A"}
